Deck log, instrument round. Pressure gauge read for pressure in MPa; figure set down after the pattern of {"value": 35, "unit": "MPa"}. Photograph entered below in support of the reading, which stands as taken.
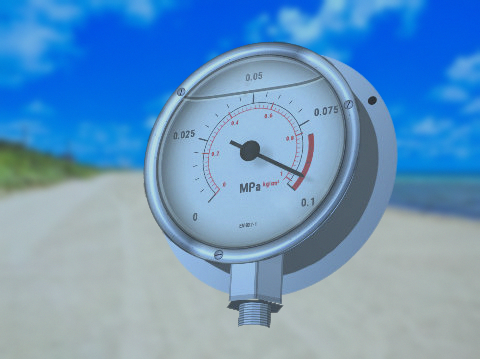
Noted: {"value": 0.095, "unit": "MPa"}
